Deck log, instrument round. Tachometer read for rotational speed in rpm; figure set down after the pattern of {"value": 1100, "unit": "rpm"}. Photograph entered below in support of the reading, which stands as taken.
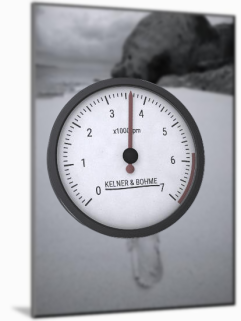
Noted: {"value": 3600, "unit": "rpm"}
